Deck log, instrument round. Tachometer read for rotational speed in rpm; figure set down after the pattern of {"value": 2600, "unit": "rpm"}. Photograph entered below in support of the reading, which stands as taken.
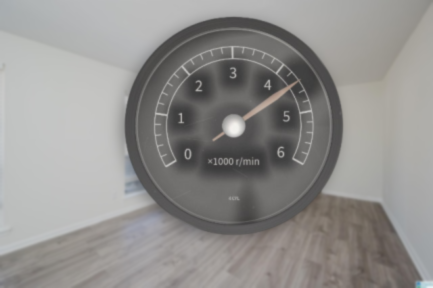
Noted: {"value": 4400, "unit": "rpm"}
